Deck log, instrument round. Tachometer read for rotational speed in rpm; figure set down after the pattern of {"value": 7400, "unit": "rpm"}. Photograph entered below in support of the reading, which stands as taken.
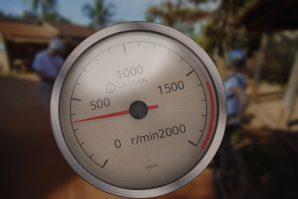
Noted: {"value": 350, "unit": "rpm"}
